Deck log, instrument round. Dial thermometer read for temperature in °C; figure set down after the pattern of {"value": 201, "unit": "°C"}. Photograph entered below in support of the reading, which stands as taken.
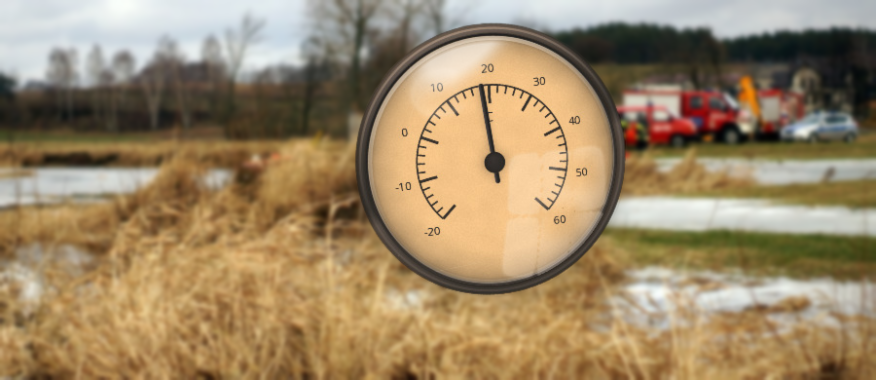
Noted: {"value": 18, "unit": "°C"}
